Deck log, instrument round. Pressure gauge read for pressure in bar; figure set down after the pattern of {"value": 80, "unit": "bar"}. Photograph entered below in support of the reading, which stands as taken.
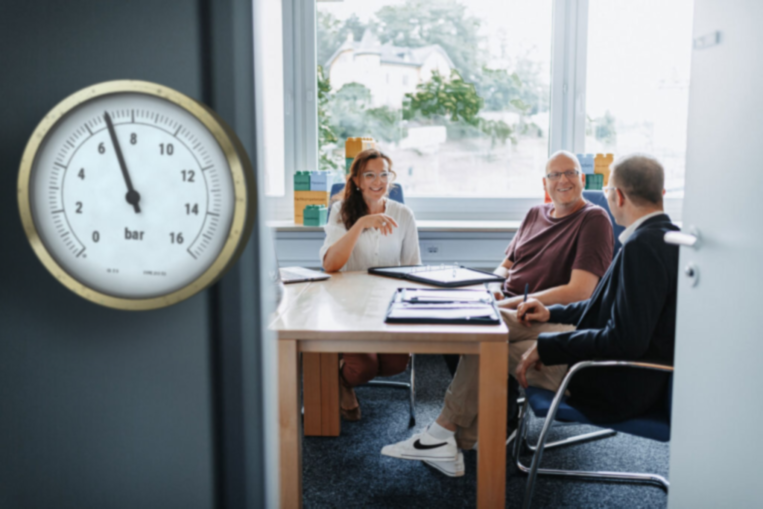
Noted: {"value": 7, "unit": "bar"}
